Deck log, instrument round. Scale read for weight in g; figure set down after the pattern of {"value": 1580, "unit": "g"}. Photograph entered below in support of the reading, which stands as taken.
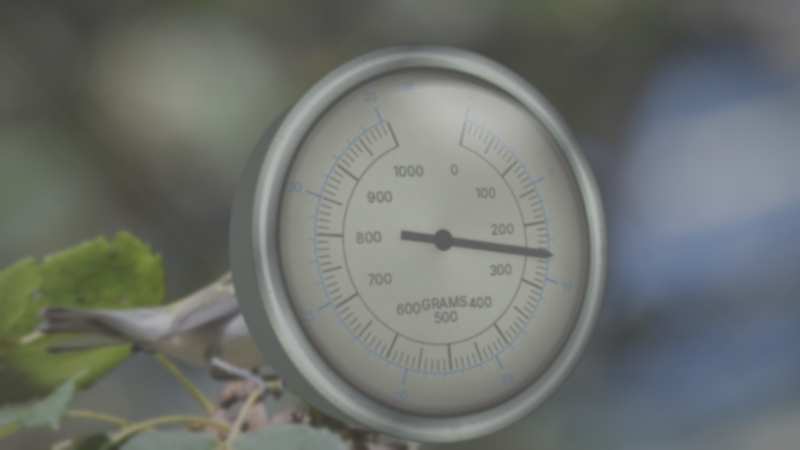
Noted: {"value": 250, "unit": "g"}
